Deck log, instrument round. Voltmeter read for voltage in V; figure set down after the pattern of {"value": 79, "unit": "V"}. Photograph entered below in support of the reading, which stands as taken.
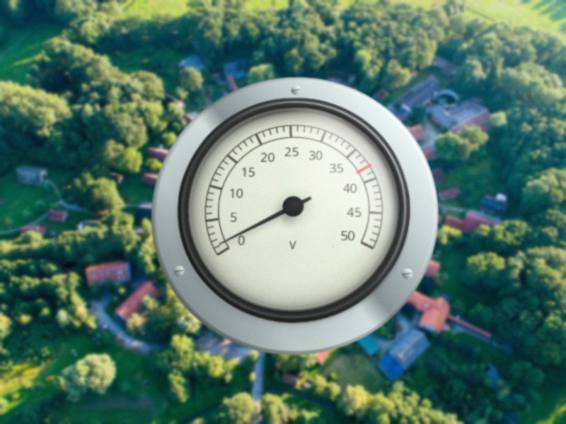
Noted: {"value": 1, "unit": "V"}
